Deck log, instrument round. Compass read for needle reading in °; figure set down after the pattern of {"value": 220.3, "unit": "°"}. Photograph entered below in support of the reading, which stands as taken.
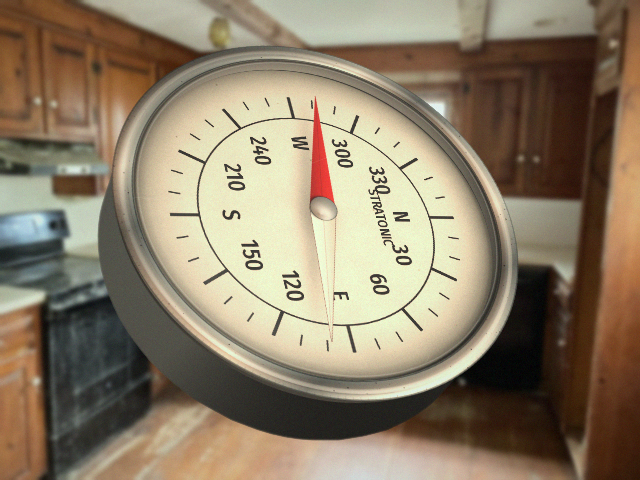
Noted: {"value": 280, "unit": "°"}
